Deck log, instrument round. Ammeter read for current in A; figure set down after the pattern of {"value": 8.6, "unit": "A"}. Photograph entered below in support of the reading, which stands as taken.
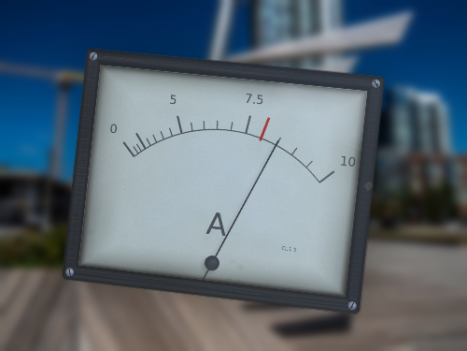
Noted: {"value": 8.5, "unit": "A"}
